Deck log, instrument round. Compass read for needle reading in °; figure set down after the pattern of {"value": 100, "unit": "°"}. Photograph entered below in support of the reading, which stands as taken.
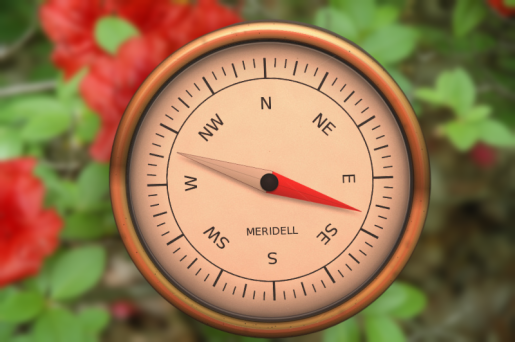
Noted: {"value": 110, "unit": "°"}
